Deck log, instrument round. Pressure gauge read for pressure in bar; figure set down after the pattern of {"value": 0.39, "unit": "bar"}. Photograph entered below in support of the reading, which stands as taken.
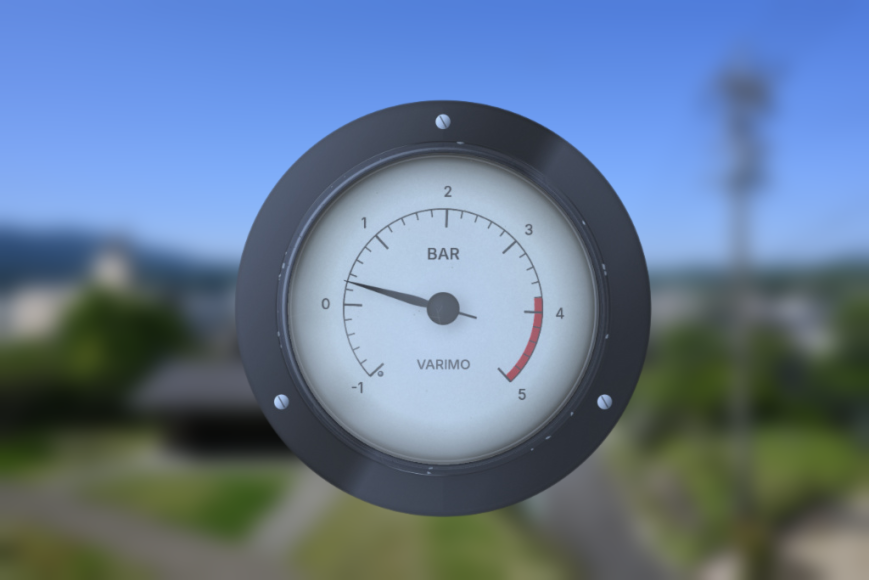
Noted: {"value": 0.3, "unit": "bar"}
